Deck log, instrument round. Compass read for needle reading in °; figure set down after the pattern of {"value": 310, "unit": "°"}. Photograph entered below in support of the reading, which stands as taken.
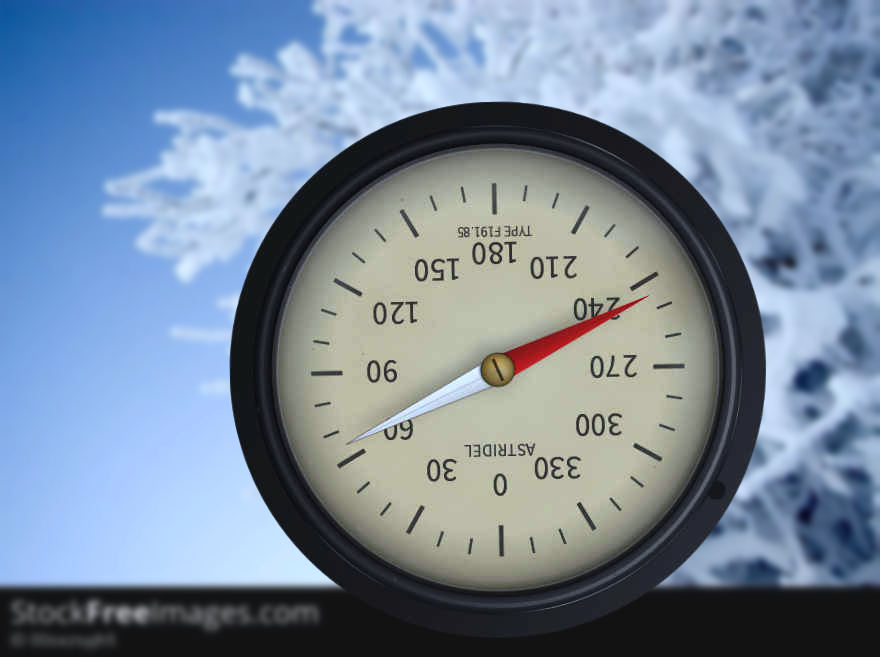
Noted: {"value": 245, "unit": "°"}
